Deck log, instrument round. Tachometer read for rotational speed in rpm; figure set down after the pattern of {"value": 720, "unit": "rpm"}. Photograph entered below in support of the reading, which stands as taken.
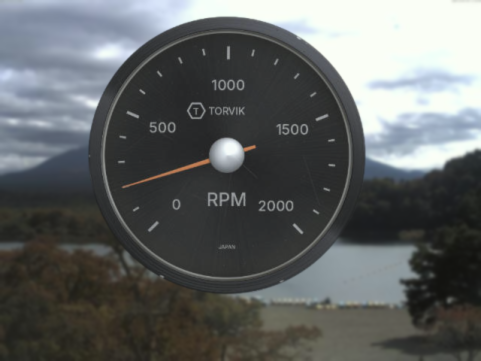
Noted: {"value": 200, "unit": "rpm"}
